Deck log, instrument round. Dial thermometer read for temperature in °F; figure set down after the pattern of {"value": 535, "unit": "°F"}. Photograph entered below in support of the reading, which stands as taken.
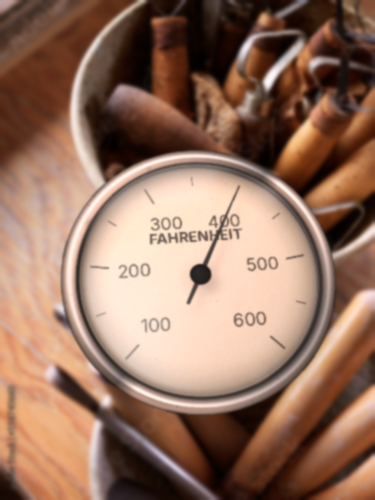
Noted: {"value": 400, "unit": "°F"}
